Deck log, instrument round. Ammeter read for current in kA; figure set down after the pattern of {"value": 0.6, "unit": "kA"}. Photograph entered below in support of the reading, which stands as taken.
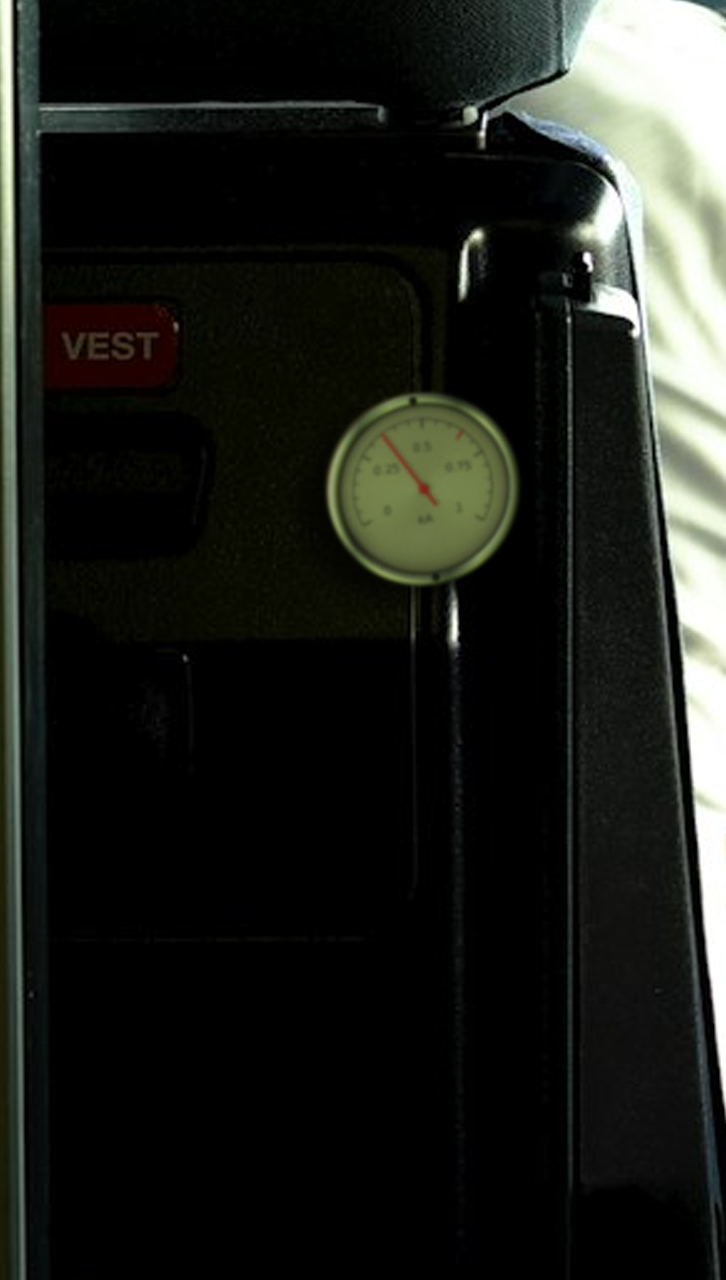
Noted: {"value": 0.35, "unit": "kA"}
